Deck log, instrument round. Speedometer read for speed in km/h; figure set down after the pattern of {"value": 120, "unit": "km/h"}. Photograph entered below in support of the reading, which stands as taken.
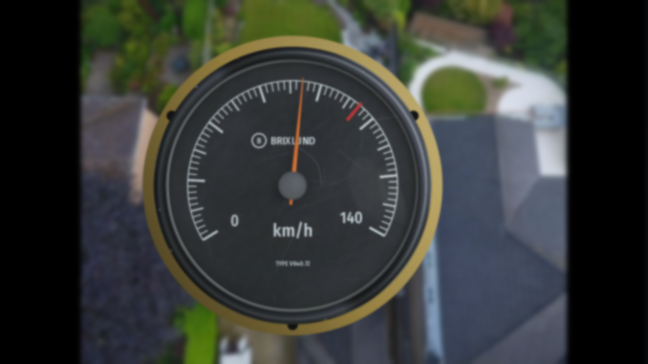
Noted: {"value": 74, "unit": "km/h"}
